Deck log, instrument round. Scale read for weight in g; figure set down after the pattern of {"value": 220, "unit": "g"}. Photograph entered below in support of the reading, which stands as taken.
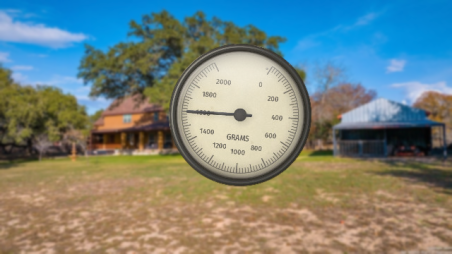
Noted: {"value": 1600, "unit": "g"}
